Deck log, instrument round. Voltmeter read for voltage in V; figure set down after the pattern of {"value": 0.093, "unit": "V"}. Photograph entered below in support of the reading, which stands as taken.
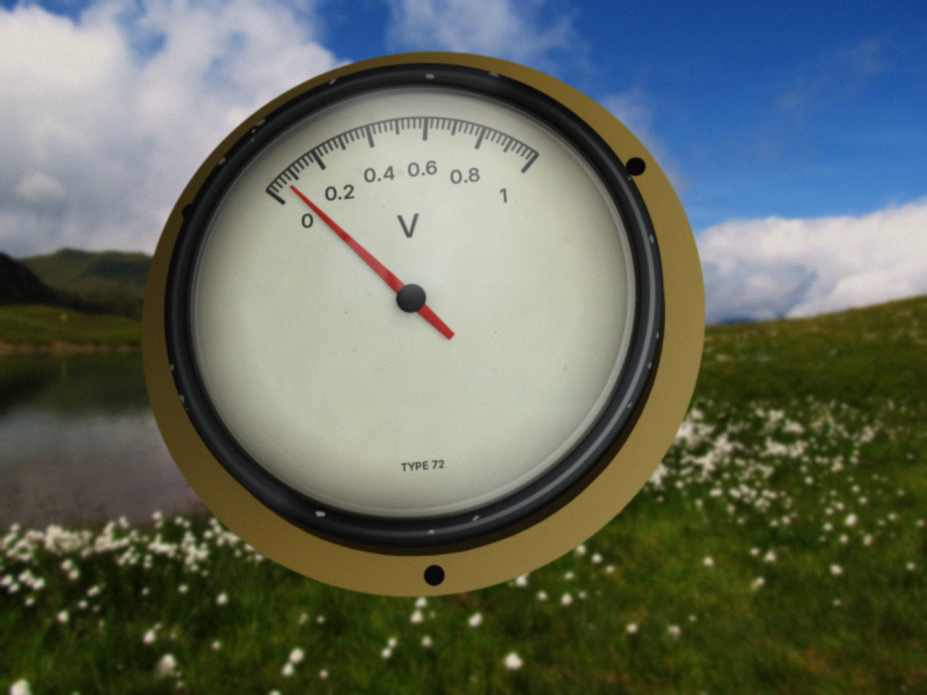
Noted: {"value": 0.06, "unit": "V"}
